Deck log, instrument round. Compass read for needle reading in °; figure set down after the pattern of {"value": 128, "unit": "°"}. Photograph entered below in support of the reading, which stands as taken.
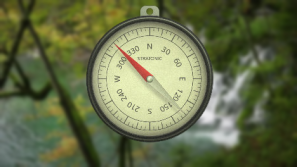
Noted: {"value": 315, "unit": "°"}
